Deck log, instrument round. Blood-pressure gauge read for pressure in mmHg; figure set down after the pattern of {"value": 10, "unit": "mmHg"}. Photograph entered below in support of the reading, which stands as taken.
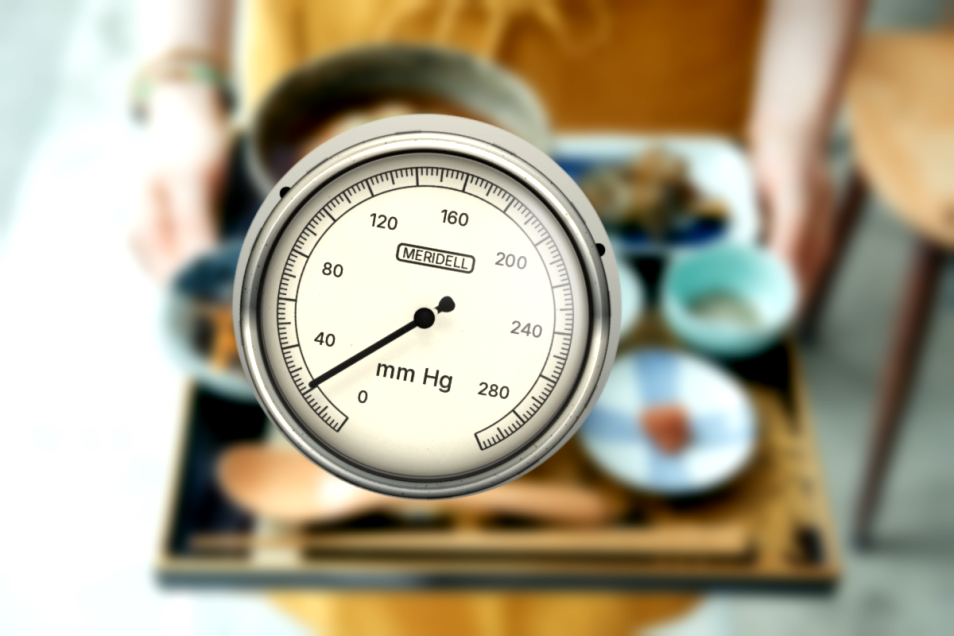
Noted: {"value": 22, "unit": "mmHg"}
